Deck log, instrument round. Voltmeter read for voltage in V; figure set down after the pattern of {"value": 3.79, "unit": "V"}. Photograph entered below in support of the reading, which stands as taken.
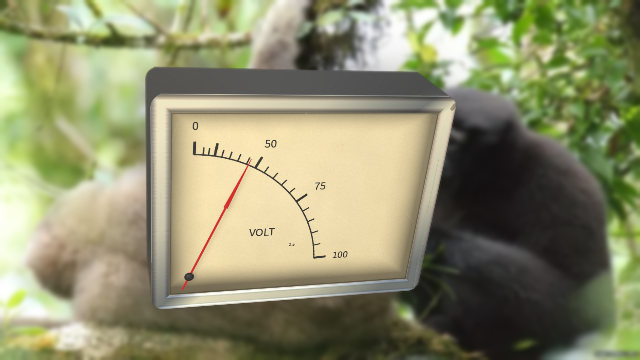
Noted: {"value": 45, "unit": "V"}
